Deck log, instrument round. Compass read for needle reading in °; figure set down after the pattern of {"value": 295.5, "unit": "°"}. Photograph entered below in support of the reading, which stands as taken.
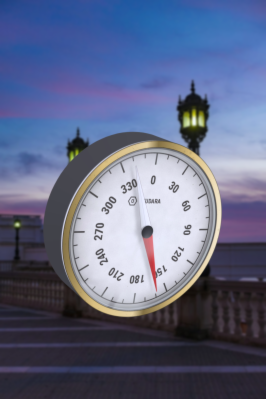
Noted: {"value": 160, "unit": "°"}
